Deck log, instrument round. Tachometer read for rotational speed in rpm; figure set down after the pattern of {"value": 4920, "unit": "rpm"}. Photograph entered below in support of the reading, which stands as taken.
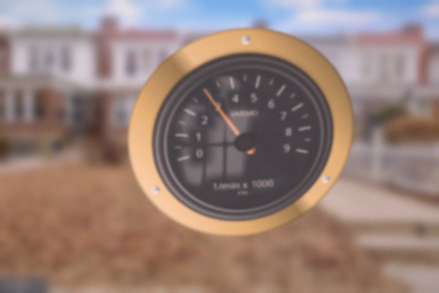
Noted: {"value": 3000, "unit": "rpm"}
